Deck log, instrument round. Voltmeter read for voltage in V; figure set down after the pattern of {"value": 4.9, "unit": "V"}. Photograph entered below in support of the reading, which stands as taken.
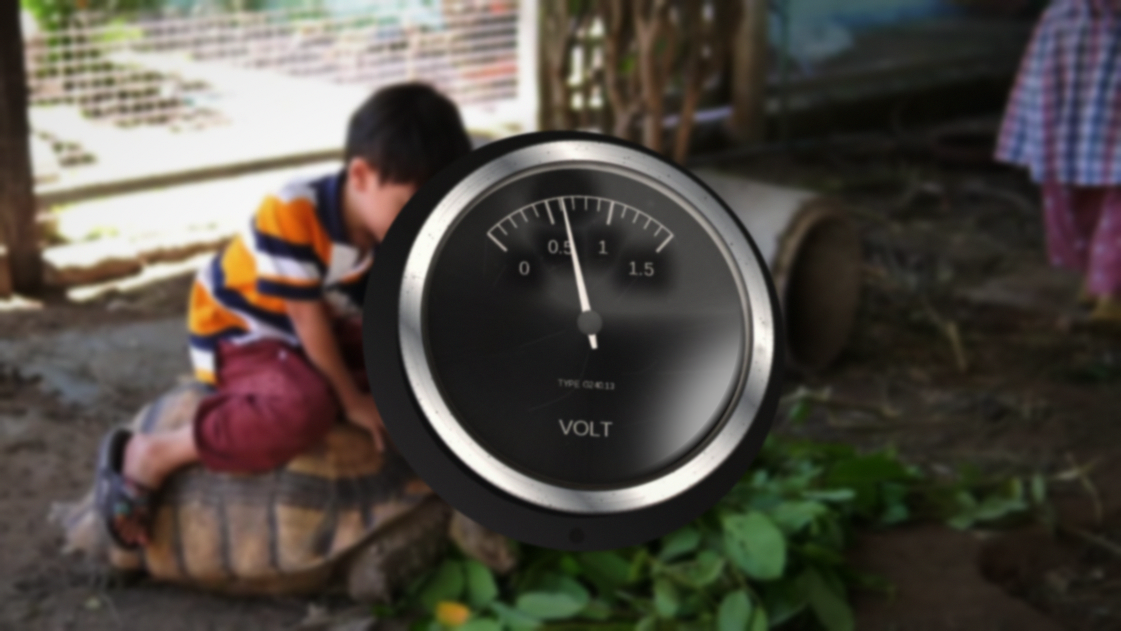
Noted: {"value": 0.6, "unit": "V"}
